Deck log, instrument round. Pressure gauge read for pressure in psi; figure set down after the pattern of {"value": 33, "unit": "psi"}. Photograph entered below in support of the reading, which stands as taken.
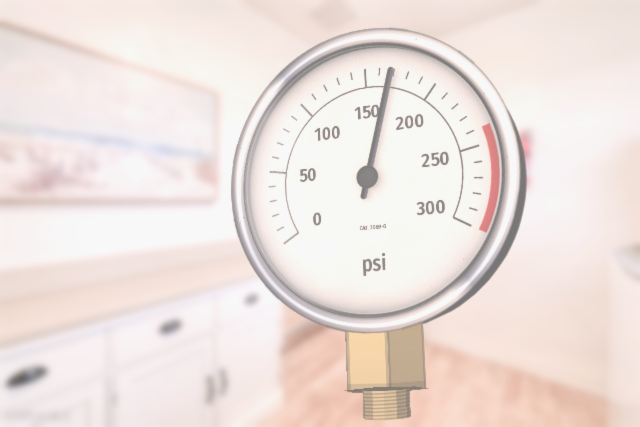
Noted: {"value": 170, "unit": "psi"}
